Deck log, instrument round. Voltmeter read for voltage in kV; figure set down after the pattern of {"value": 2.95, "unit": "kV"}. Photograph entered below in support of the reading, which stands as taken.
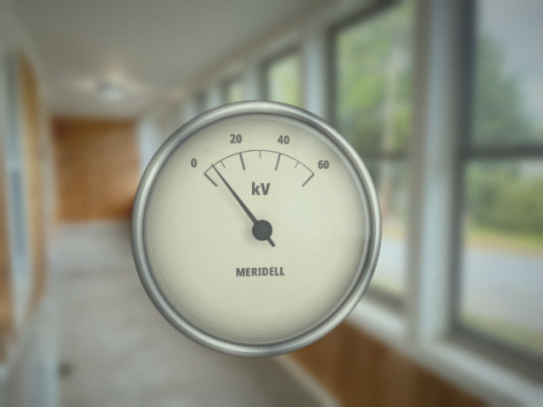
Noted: {"value": 5, "unit": "kV"}
